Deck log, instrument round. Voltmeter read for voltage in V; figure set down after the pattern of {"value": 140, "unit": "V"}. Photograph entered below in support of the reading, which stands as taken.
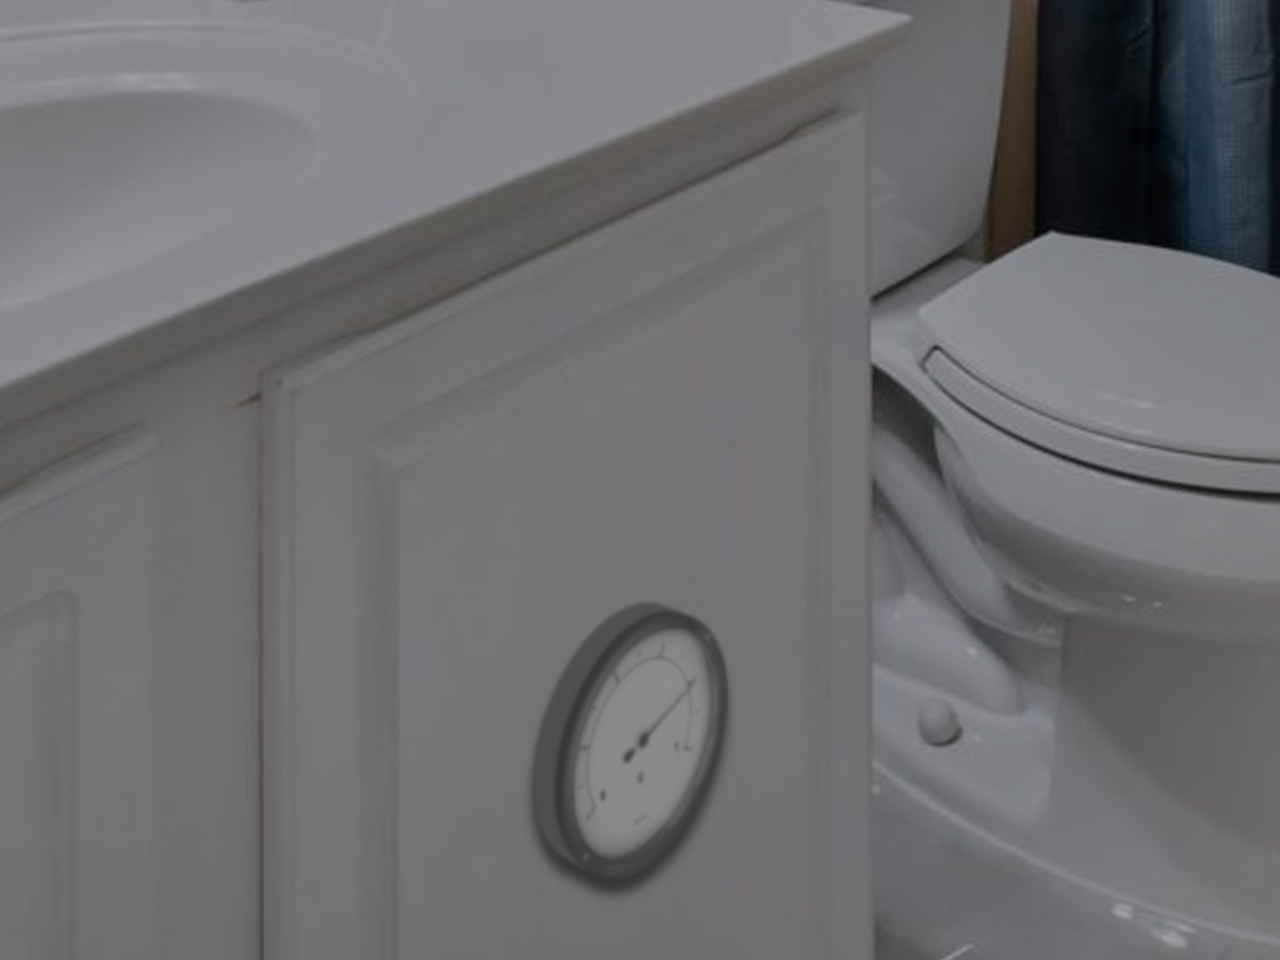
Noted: {"value": 0.8, "unit": "V"}
